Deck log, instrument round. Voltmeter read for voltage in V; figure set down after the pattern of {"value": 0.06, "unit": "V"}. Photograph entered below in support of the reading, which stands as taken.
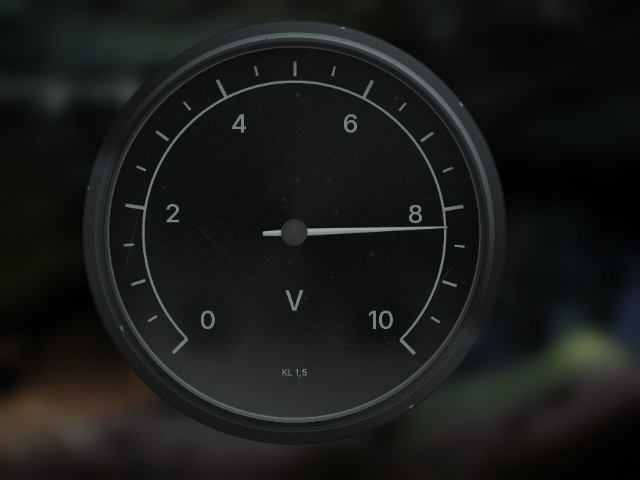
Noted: {"value": 8.25, "unit": "V"}
